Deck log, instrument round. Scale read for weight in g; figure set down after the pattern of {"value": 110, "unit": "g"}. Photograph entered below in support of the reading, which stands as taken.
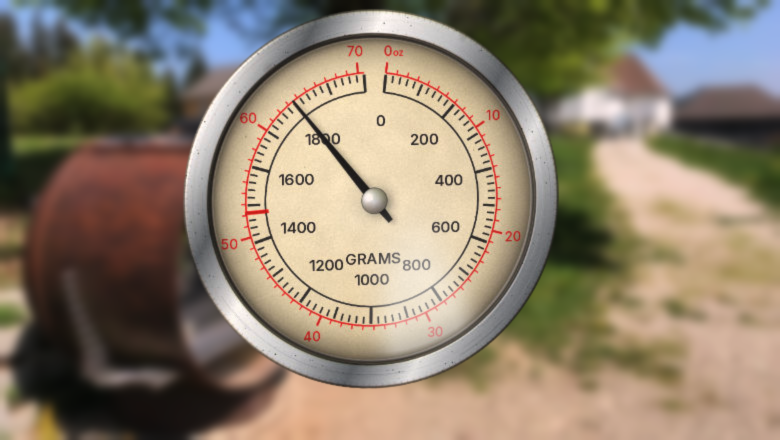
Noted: {"value": 1800, "unit": "g"}
